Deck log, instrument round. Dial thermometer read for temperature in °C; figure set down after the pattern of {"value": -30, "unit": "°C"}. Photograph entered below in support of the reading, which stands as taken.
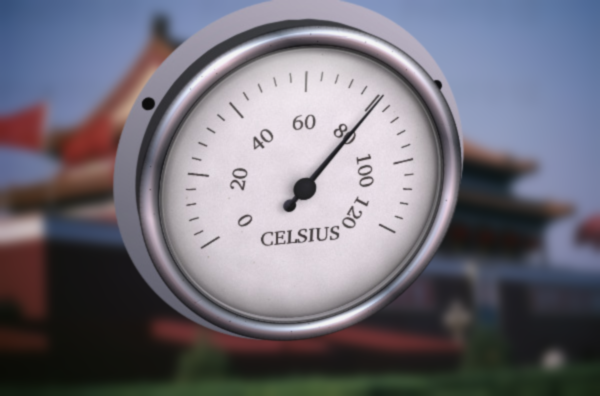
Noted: {"value": 80, "unit": "°C"}
